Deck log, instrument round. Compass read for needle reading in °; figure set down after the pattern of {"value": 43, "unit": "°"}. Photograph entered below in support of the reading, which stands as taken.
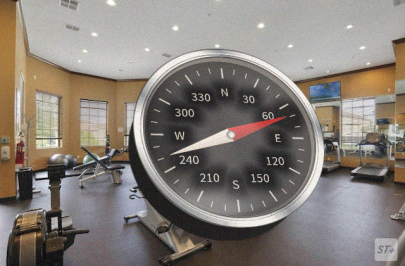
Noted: {"value": 70, "unit": "°"}
